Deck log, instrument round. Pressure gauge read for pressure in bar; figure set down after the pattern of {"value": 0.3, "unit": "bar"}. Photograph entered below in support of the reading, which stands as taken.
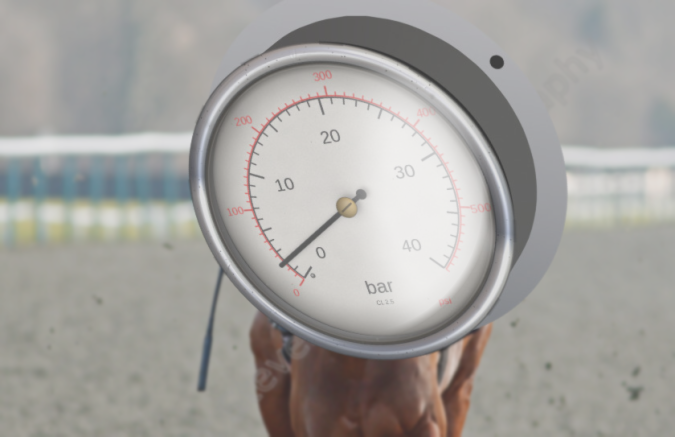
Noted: {"value": 2, "unit": "bar"}
